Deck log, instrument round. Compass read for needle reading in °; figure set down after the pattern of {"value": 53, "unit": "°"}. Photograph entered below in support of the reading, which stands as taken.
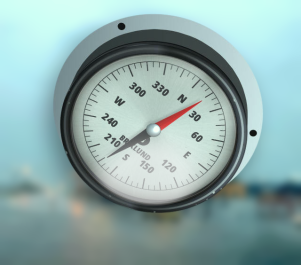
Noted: {"value": 15, "unit": "°"}
